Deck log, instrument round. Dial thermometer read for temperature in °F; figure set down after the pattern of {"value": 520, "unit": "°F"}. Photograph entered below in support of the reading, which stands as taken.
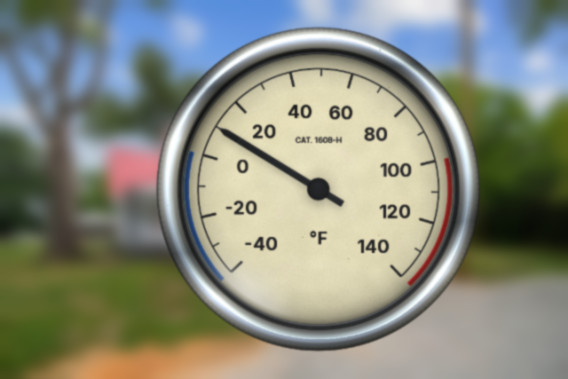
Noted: {"value": 10, "unit": "°F"}
